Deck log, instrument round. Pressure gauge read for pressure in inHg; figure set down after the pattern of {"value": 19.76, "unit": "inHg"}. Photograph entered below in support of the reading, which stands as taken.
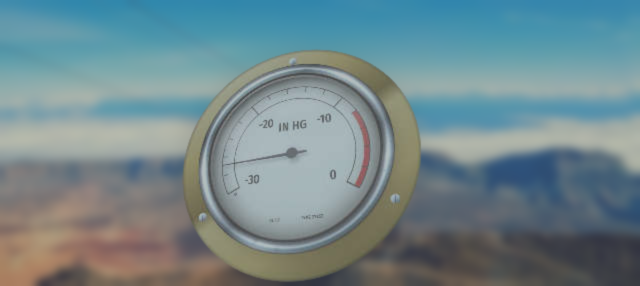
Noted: {"value": -27, "unit": "inHg"}
